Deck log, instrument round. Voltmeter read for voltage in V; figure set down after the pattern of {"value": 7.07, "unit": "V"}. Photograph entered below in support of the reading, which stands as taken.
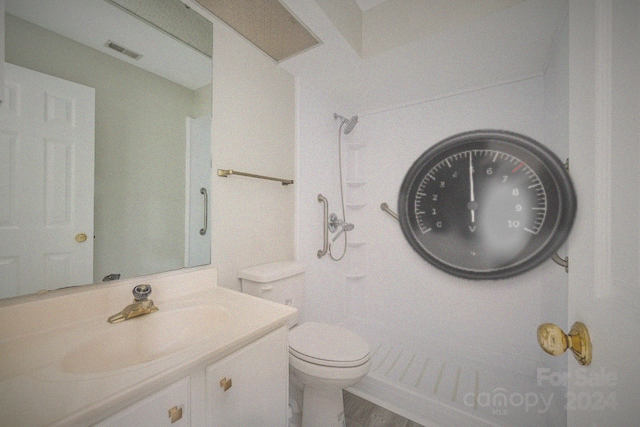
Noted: {"value": 5, "unit": "V"}
